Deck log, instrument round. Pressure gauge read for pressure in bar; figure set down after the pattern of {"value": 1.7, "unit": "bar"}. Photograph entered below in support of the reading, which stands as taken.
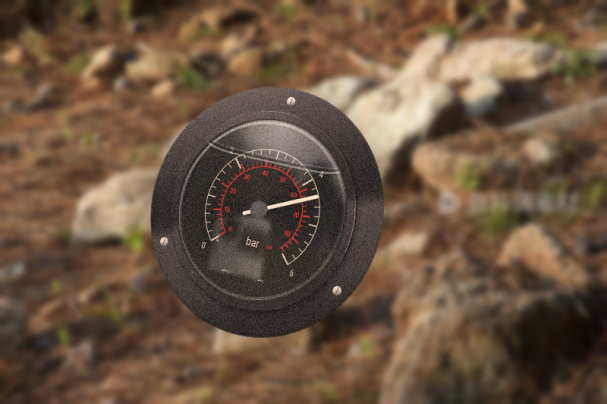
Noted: {"value": 4.4, "unit": "bar"}
